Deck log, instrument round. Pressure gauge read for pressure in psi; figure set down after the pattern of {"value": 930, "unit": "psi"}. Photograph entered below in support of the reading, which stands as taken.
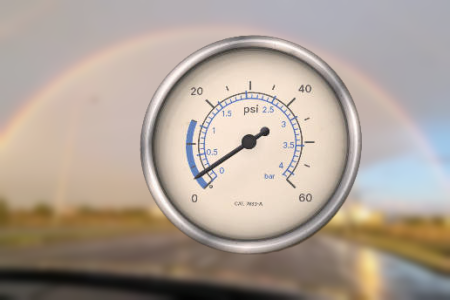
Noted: {"value": 2.5, "unit": "psi"}
